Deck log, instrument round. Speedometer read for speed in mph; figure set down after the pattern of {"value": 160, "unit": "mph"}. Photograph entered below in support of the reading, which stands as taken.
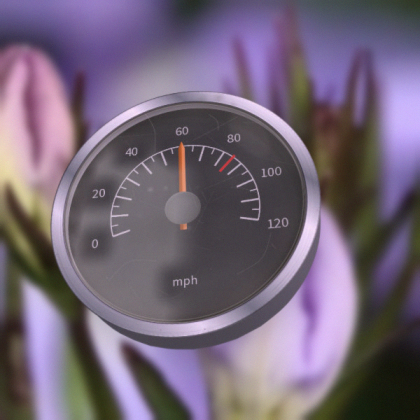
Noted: {"value": 60, "unit": "mph"}
